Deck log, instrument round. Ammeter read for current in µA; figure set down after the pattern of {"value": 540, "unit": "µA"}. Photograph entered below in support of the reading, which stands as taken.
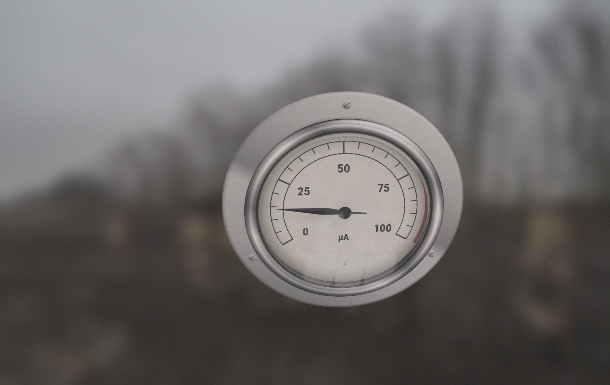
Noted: {"value": 15, "unit": "µA"}
